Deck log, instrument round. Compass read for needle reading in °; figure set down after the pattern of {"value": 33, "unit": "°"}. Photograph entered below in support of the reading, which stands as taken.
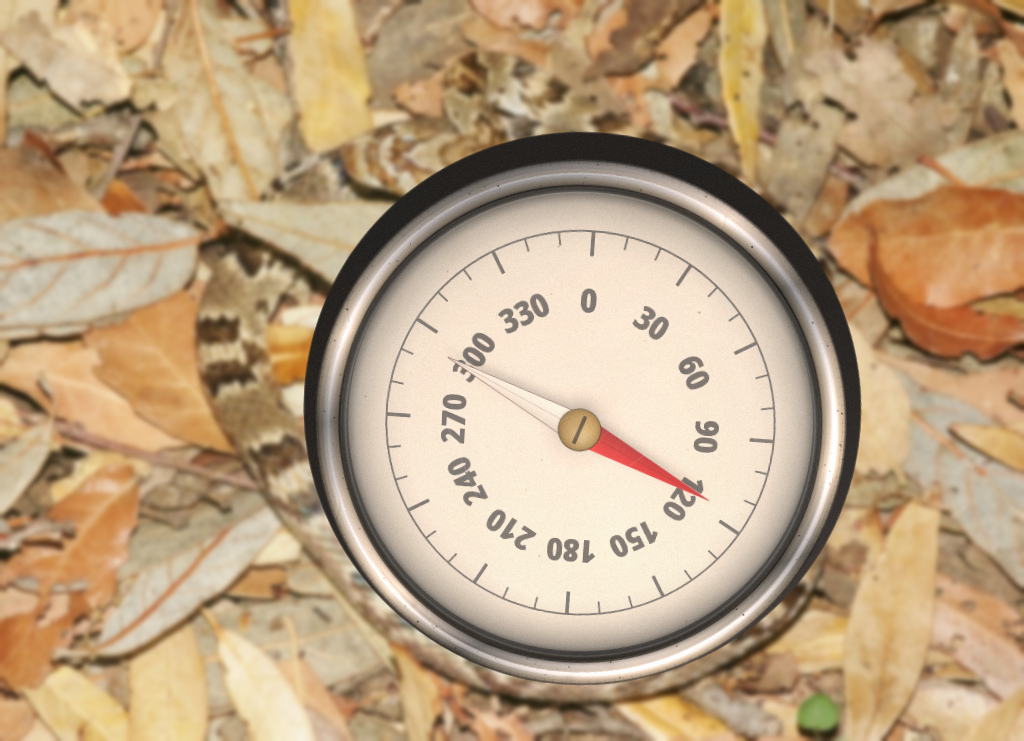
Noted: {"value": 115, "unit": "°"}
